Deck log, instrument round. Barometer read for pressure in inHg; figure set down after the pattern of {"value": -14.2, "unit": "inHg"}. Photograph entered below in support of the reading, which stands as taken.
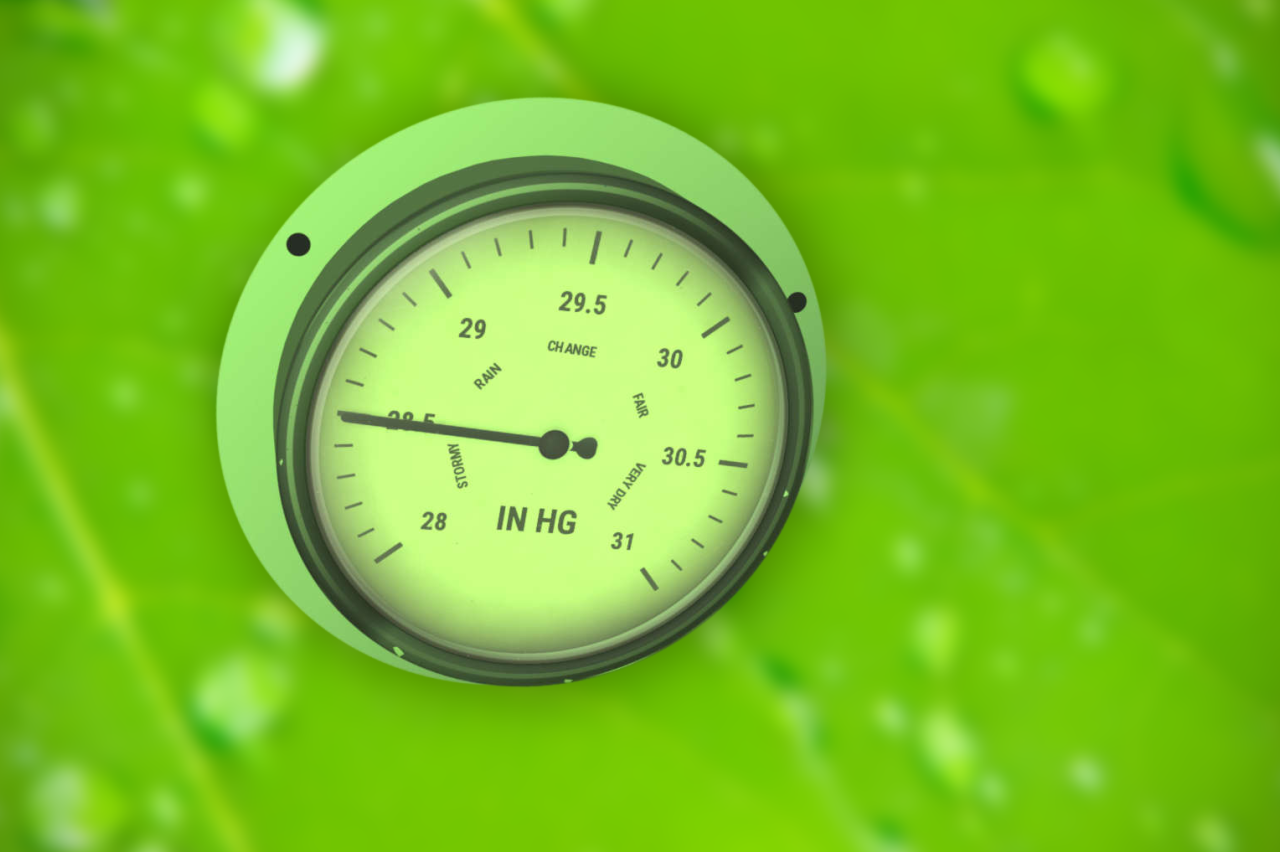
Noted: {"value": 28.5, "unit": "inHg"}
